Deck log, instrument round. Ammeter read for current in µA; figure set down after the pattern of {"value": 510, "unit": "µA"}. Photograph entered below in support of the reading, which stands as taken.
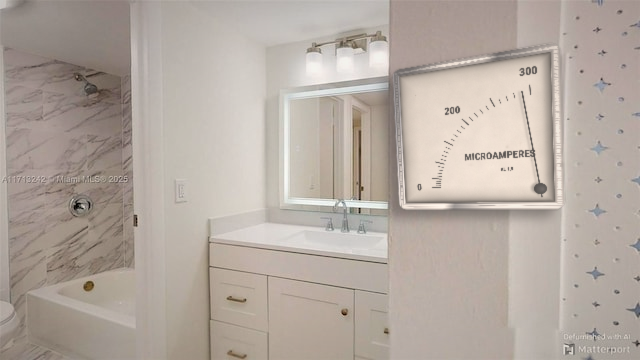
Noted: {"value": 290, "unit": "µA"}
